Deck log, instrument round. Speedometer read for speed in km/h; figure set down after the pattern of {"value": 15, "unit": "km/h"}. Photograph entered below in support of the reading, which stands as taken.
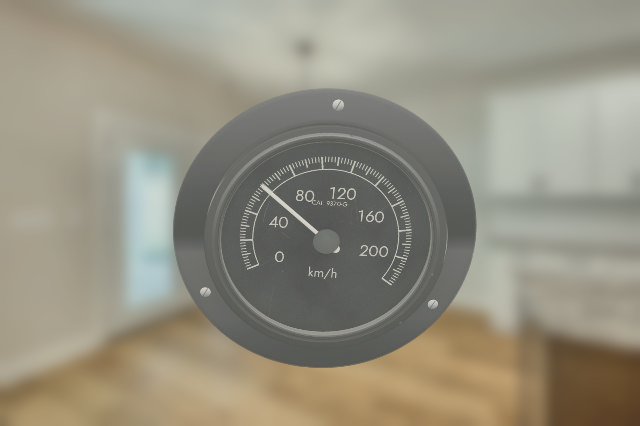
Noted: {"value": 60, "unit": "km/h"}
